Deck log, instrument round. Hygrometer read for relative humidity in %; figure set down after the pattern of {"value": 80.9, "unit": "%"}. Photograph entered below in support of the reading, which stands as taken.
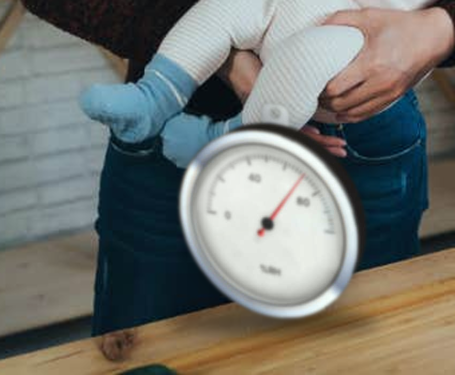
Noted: {"value": 70, "unit": "%"}
